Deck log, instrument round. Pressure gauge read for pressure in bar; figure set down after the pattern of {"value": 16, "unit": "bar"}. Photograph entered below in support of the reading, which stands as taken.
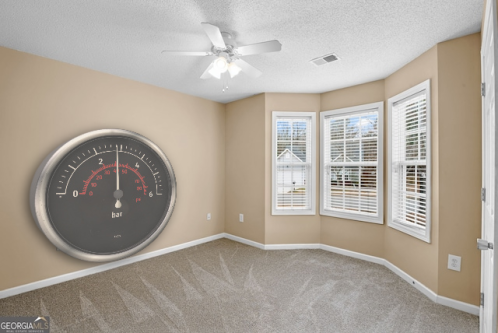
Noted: {"value": 2.8, "unit": "bar"}
